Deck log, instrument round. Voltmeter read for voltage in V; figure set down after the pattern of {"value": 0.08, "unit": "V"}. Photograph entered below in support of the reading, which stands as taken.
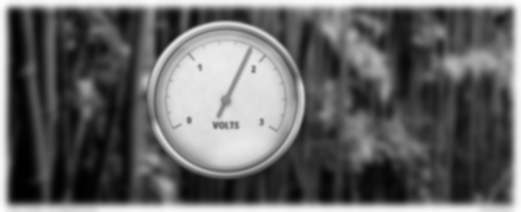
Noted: {"value": 1.8, "unit": "V"}
